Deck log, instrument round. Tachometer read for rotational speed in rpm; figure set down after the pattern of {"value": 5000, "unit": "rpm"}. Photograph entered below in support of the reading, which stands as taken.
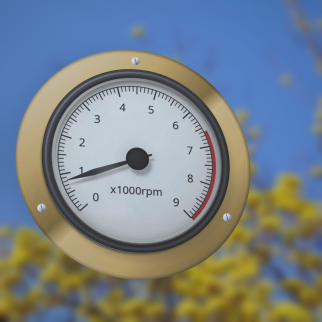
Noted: {"value": 800, "unit": "rpm"}
